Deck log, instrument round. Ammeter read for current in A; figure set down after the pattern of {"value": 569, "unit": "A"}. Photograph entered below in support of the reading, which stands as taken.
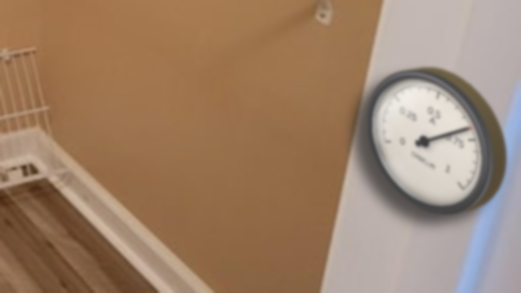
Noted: {"value": 0.7, "unit": "A"}
